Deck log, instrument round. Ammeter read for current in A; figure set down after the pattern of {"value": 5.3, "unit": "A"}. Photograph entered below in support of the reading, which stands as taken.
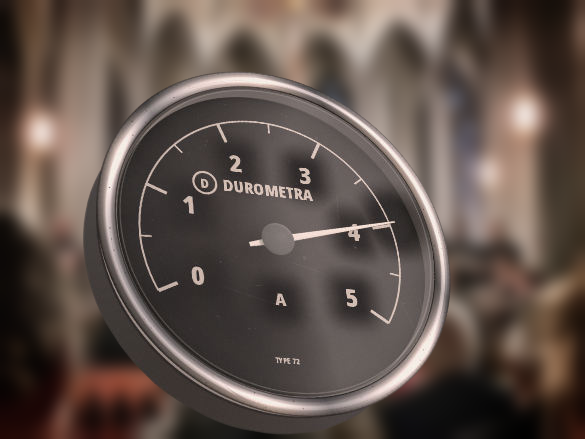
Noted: {"value": 4, "unit": "A"}
